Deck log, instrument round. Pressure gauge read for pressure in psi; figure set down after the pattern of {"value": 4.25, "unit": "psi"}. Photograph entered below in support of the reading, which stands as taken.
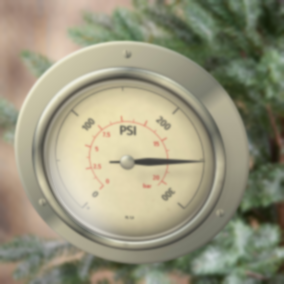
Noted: {"value": 250, "unit": "psi"}
